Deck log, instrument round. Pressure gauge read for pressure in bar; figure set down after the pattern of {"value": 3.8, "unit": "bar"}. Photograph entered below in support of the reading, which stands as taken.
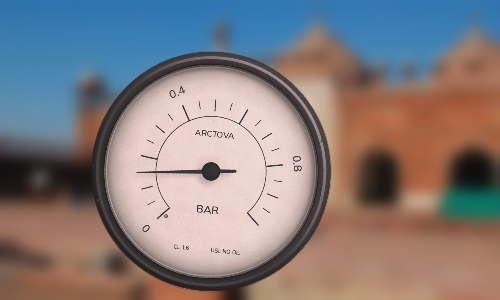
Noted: {"value": 0.15, "unit": "bar"}
